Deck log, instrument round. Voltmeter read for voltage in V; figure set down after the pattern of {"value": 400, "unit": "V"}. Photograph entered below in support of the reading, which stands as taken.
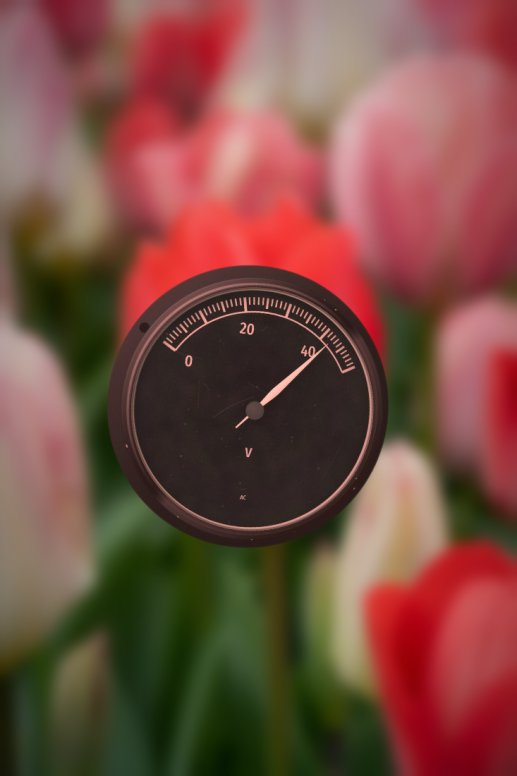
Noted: {"value": 42, "unit": "V"}
